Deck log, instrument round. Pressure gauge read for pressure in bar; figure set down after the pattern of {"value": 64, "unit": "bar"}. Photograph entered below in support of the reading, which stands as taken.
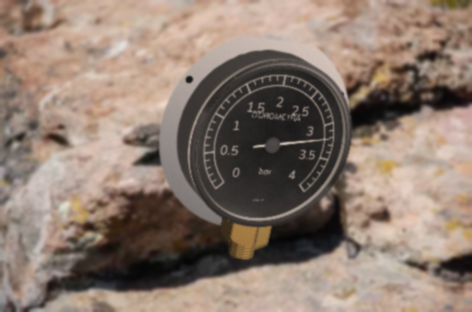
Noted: {"value": 3.2, "unit": "bar"}
